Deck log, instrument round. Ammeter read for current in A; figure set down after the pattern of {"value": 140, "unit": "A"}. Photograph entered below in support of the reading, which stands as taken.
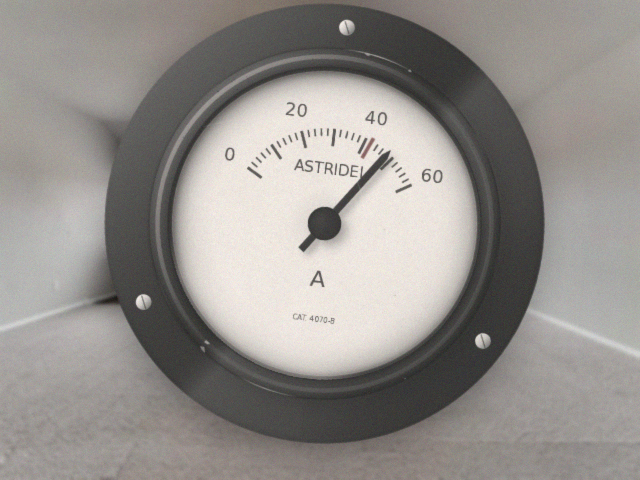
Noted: {"value": 48, "unit": "A"}
